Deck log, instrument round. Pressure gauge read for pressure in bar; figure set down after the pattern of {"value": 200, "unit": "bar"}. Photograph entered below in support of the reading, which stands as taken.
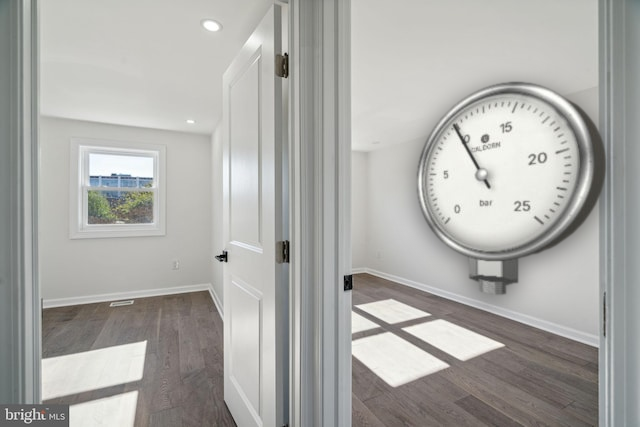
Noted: {"value": 10, "unit": "bar"}
